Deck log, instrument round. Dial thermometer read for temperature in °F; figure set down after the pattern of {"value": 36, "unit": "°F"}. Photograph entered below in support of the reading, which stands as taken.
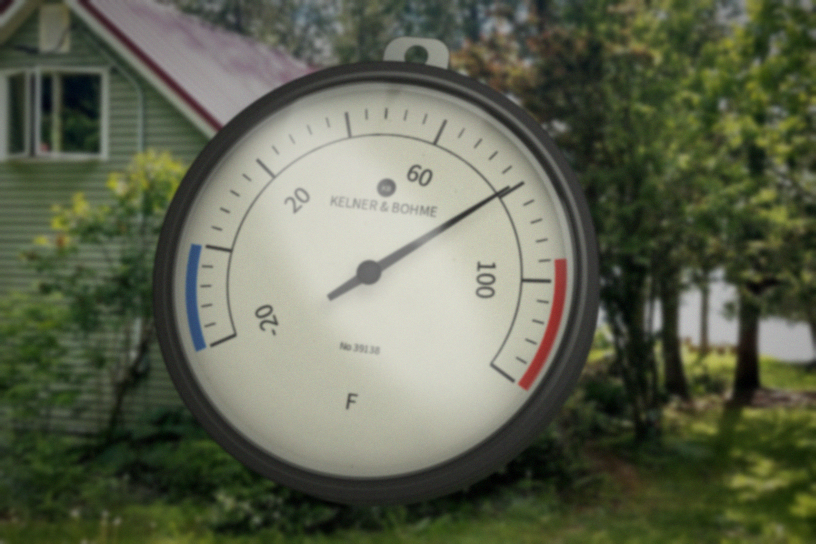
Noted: {"value": 80, "unit": "°F"}
